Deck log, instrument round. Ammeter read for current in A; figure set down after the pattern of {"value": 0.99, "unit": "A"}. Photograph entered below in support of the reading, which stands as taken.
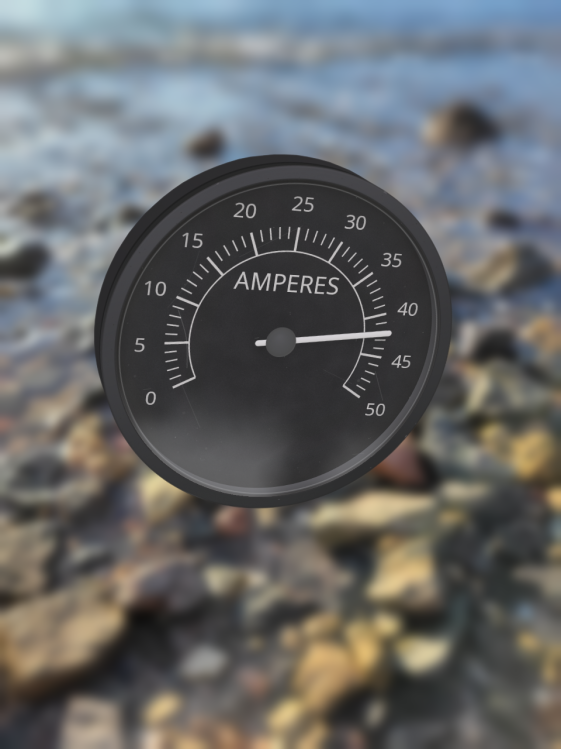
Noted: {"value": 42, "unit": "A"}
